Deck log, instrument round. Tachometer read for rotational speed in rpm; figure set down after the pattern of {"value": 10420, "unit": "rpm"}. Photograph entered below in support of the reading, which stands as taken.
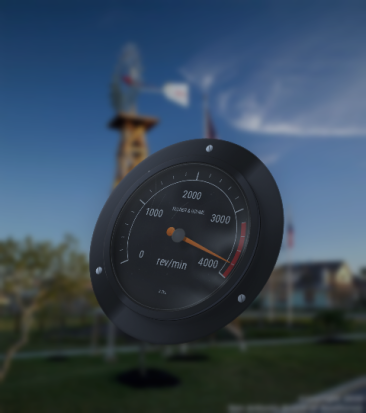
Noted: {"value": 3800, "unit": "rpm"}
